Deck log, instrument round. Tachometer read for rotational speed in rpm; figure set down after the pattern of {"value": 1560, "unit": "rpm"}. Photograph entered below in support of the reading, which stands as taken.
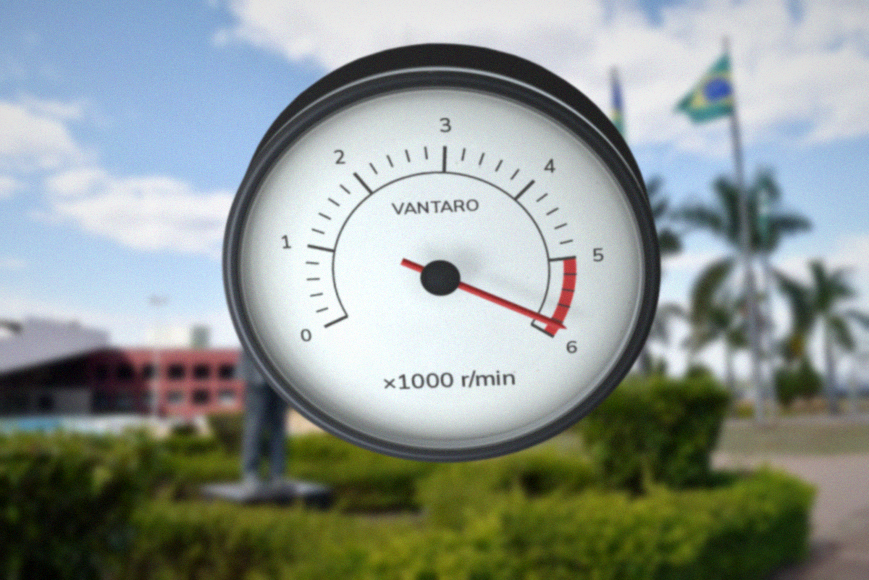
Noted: {"value": 5800, "unit": "rpm"}
